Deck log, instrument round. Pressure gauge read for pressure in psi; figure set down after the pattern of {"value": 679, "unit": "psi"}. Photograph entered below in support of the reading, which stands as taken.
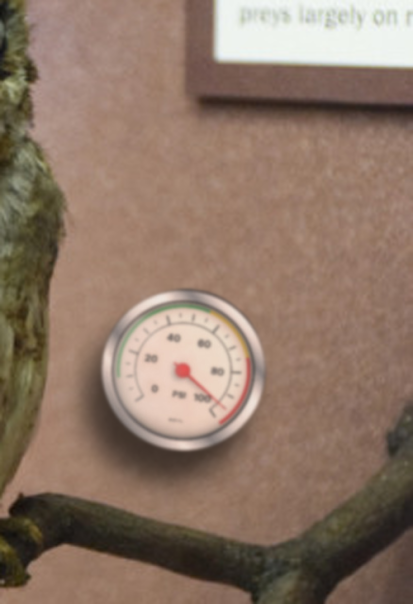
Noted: {"value": 95, "unit": "psi"}
